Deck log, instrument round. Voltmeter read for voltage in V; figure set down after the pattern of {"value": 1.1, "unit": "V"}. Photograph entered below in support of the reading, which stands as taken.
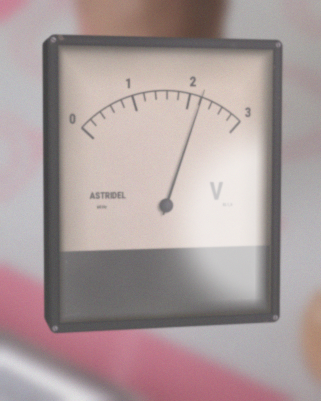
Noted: {"value": 2.2, "unit": "V"}
